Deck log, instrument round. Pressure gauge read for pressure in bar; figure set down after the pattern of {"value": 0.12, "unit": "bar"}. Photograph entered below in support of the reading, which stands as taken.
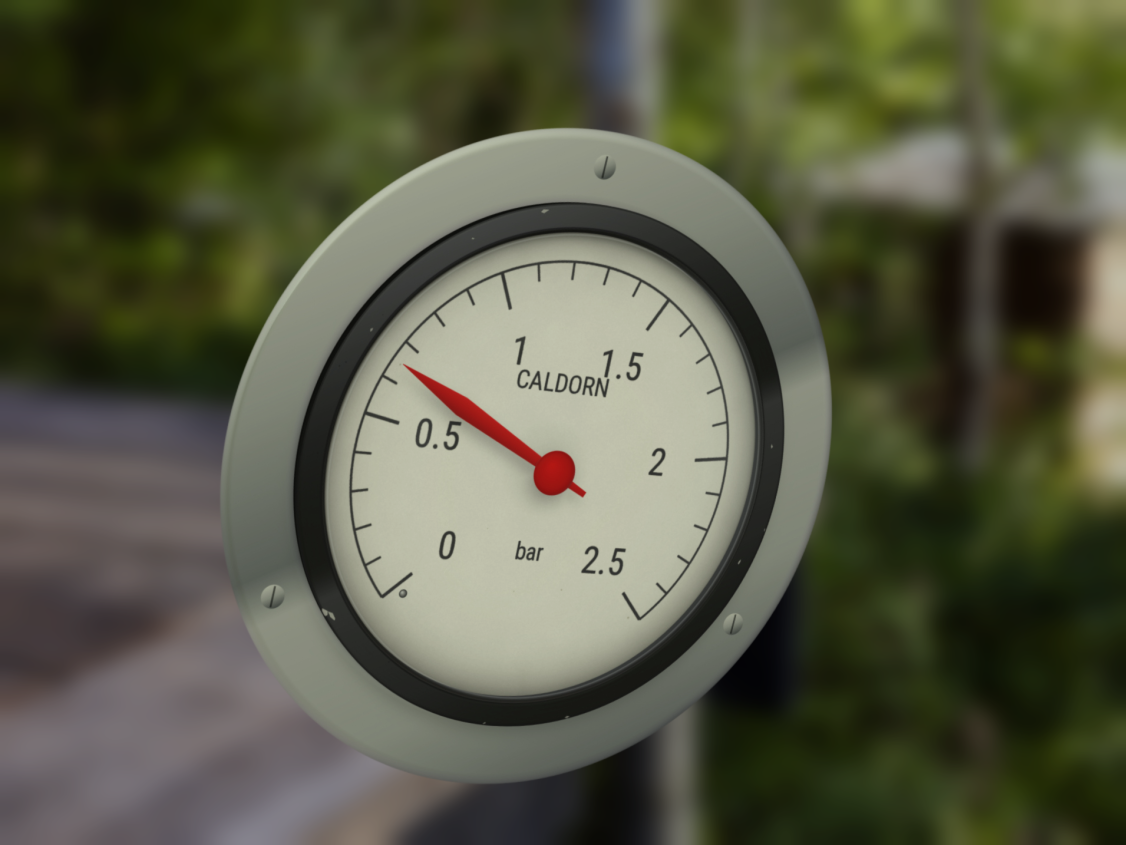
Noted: {"value": 0.65, "unit": "bar"}
